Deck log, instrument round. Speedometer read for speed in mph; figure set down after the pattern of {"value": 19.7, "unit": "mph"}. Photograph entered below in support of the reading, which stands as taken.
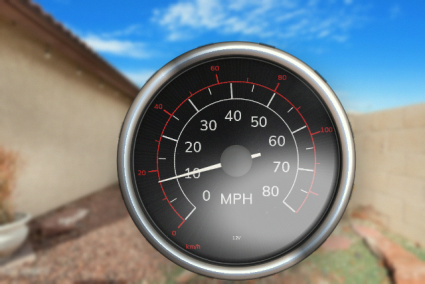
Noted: {"value": 10, "unit": "mph"}
